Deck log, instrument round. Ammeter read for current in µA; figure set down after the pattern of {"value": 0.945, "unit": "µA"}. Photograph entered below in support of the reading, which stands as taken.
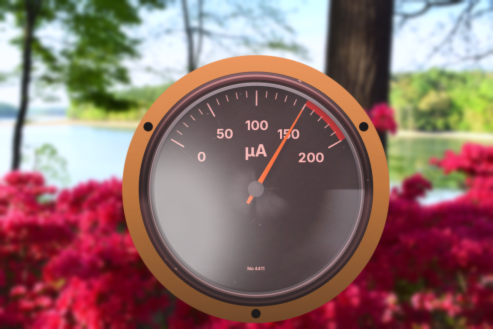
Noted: {"value": 150, "unit": "µA"}
